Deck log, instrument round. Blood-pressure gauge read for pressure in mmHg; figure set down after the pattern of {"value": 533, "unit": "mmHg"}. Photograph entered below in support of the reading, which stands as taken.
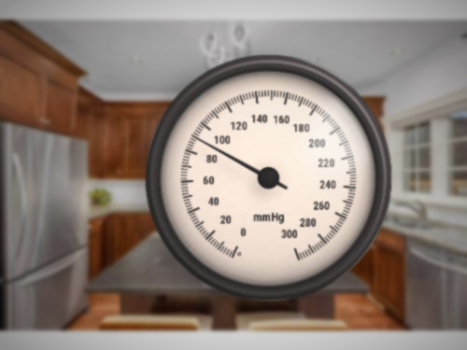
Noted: {"value": 90, "unit": "mmHg"}
